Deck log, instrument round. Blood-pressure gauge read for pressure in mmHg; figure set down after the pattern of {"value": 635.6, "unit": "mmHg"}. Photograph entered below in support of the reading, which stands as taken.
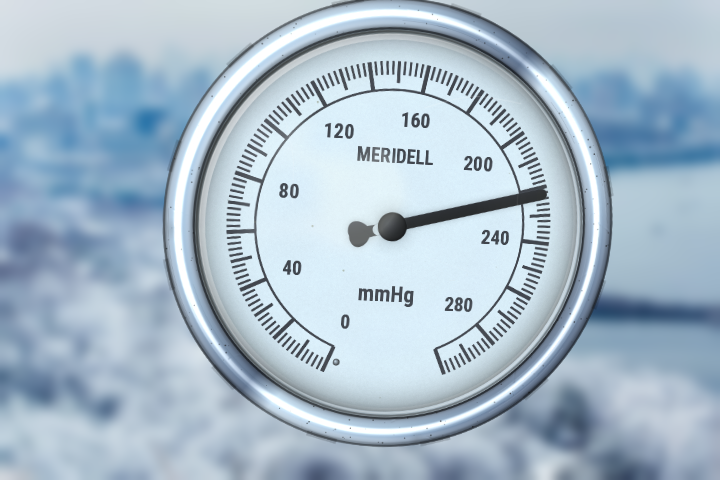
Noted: {"value": 222, "unit": "mmHg"}
